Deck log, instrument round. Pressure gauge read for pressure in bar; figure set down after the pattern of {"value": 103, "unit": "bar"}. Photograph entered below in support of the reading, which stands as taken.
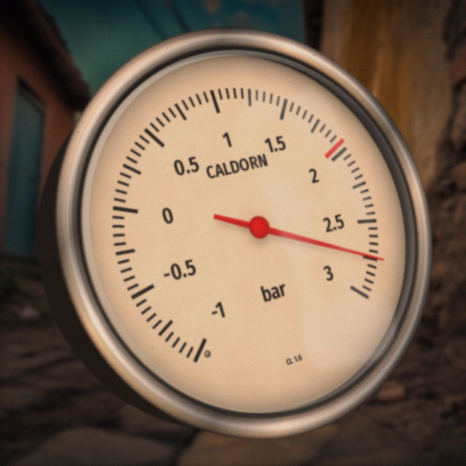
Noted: {"value": 2.75, "unit": "bar"}
